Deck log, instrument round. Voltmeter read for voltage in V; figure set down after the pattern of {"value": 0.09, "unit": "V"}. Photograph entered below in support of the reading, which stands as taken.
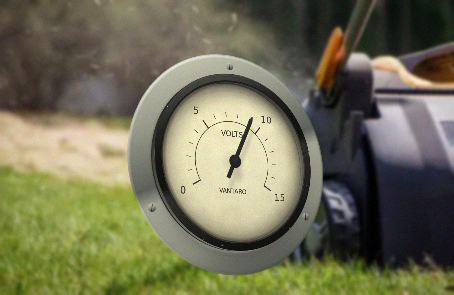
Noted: {"value": 9, "unit": "V"}
